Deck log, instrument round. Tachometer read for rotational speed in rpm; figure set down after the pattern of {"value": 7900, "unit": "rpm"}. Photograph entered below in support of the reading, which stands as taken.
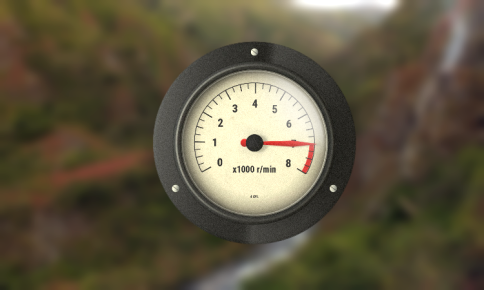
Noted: {"value": 7000, "unit": "rpm"}
